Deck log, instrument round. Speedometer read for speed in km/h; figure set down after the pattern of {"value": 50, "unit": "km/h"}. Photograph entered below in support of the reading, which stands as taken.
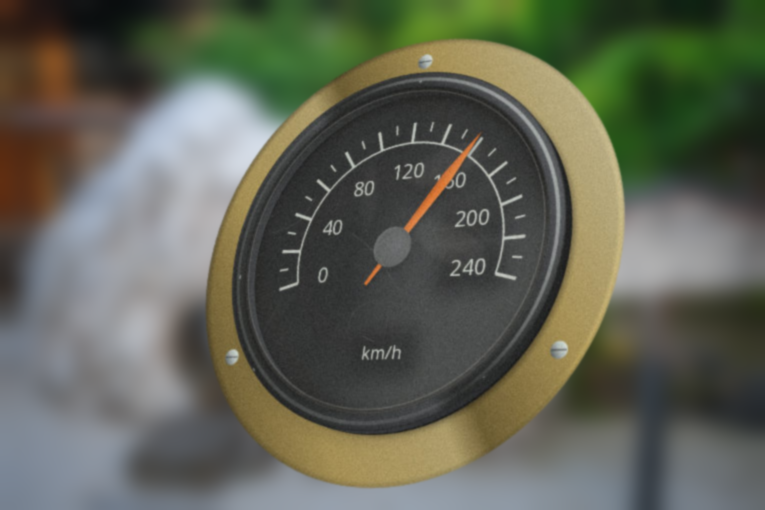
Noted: {"value": 160, "unit": "km/h"}
